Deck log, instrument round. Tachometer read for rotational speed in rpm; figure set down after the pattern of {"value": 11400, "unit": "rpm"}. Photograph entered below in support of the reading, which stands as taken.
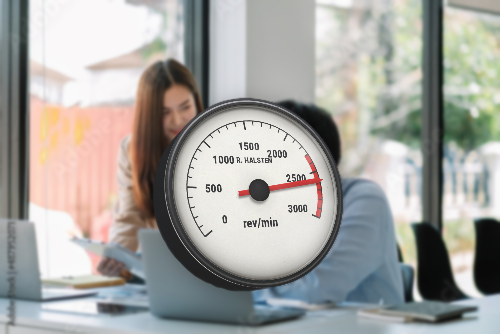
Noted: {"value": 2600, "unit": "rpm"}
